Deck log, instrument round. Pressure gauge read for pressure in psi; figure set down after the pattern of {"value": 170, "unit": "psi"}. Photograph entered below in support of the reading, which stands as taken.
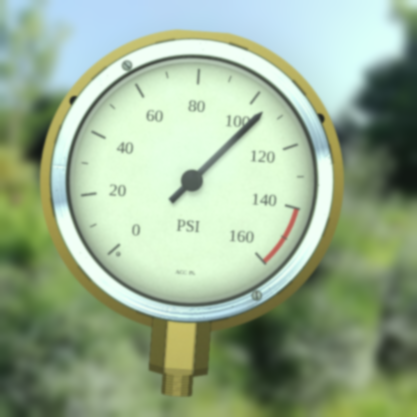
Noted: {"value": 105, "unit": "psi"}
